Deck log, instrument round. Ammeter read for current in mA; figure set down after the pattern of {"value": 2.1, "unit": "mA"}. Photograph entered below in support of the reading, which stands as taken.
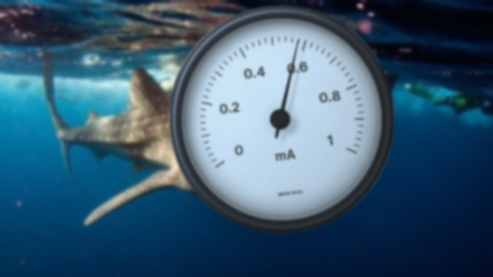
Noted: {"value": 0.58, "unit": "mA"}
